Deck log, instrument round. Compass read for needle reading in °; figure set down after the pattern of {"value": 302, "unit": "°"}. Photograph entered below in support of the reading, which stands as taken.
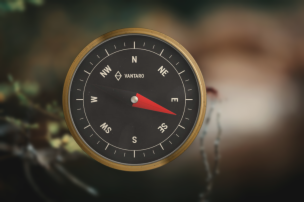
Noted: {"value": 110, "unit": "°"}
